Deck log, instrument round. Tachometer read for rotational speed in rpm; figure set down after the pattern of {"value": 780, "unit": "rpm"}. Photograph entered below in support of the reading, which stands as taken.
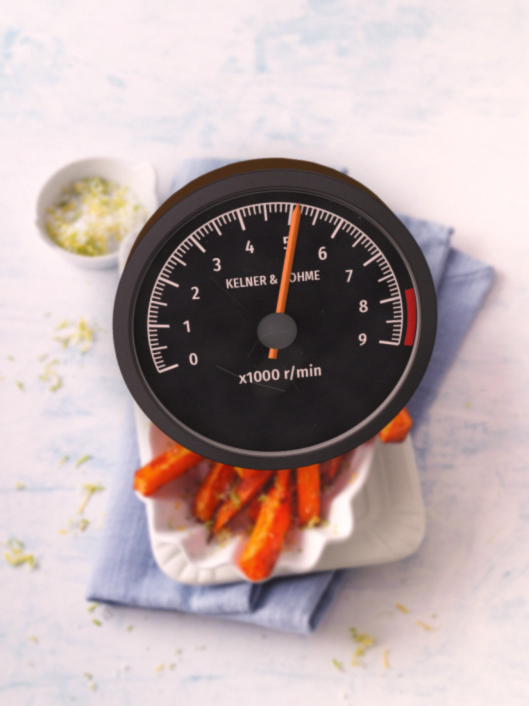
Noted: {"value": 5100, "unit": "rpm"}
